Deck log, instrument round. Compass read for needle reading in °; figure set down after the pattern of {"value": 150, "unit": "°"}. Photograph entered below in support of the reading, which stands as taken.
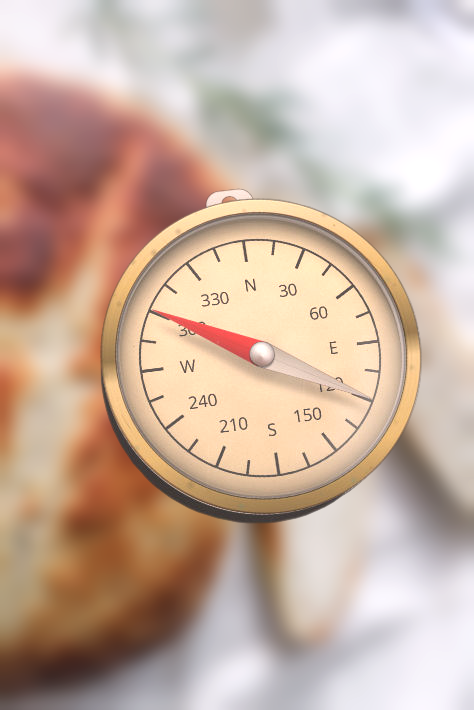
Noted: {"value": 300, "unit": "°"}
